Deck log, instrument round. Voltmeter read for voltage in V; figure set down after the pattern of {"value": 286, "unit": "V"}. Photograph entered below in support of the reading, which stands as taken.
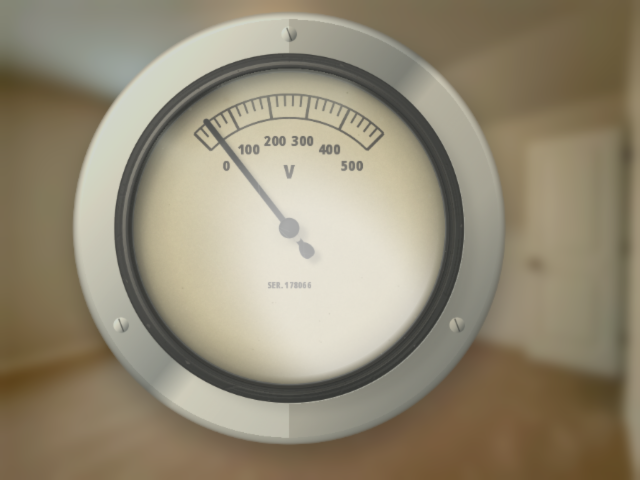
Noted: {"value": 40, "unit": "V"}
